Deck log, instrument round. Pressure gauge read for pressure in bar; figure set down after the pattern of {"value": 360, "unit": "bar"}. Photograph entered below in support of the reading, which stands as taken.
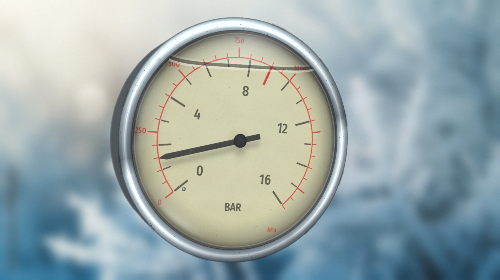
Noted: {"value": 1.5, "unit": "bar"}
